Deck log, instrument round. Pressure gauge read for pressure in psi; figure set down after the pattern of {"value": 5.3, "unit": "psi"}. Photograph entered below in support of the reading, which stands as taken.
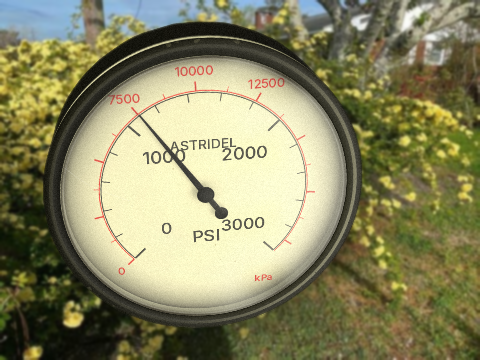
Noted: {"value": 1100, "unit": "psi"}
